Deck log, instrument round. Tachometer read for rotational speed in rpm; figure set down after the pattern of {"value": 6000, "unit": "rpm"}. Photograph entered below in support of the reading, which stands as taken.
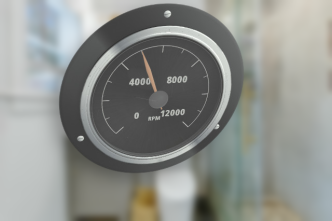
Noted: {"value": 5000, "unit": "rpm"}
